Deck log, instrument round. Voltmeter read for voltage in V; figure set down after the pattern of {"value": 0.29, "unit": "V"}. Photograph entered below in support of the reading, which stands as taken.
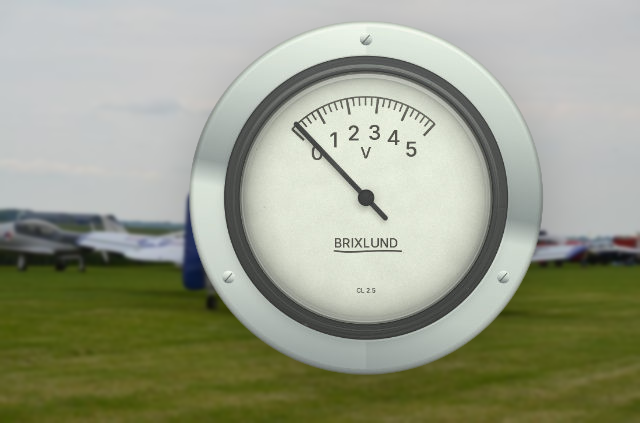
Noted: {"value": 0.2, "unit": "V"}
